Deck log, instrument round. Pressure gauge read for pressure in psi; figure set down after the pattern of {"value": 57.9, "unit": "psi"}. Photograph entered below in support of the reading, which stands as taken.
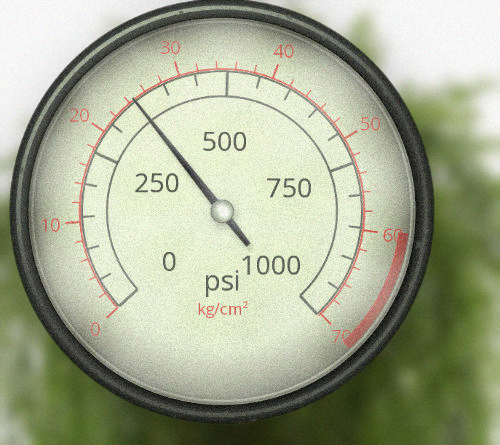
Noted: {"value": 350, "unit": "psi"}
